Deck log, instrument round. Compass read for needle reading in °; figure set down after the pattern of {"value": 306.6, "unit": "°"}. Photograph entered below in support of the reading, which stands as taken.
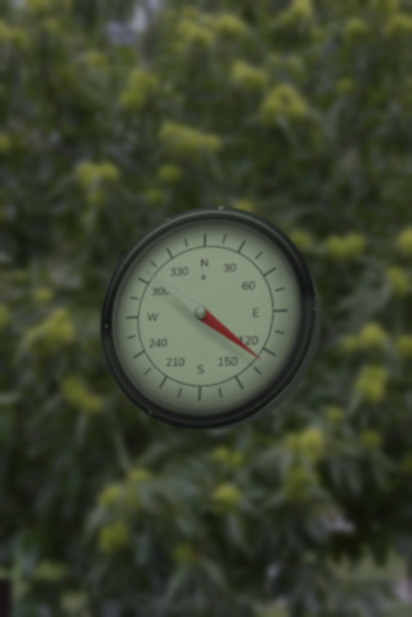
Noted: {"value": 127.5, "unit": "°"}
